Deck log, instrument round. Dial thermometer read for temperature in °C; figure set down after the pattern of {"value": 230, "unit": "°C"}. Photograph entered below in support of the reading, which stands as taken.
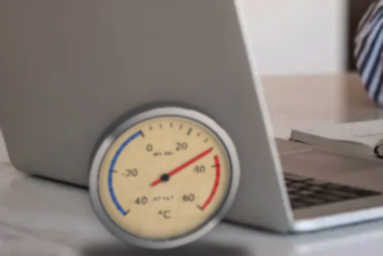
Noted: {"value": 32, "unit": "°C"}
